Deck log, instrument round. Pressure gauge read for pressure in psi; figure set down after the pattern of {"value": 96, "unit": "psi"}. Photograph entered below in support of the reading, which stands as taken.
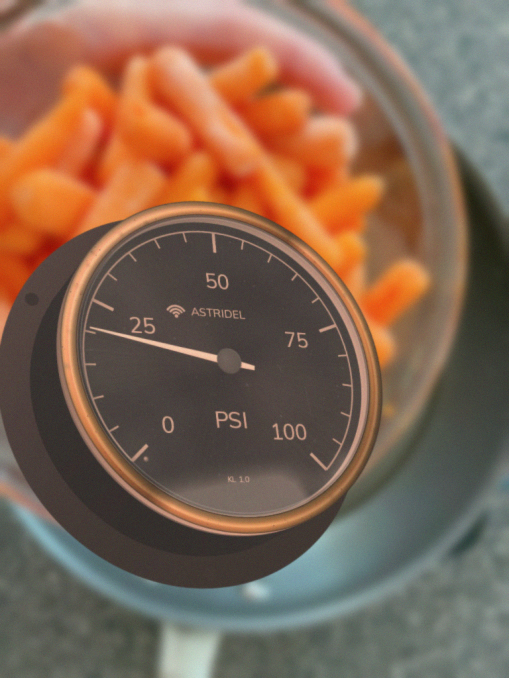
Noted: {"value": 20, "unit": "psi"}
